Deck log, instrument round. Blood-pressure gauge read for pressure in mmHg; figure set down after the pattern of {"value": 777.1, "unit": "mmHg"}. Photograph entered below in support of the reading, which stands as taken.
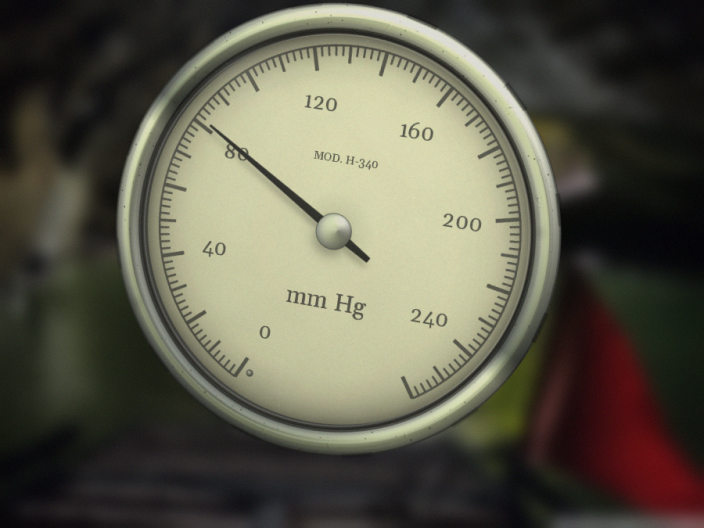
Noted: {"value": 82, "unit": "mmHg"}
